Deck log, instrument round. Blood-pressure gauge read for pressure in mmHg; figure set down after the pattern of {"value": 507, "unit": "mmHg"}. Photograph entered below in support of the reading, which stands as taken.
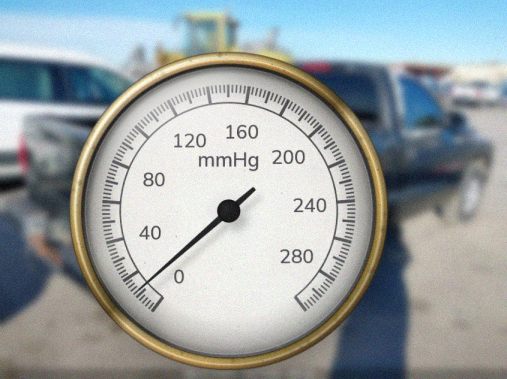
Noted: {"value": 12, "unit": "mmHg"}
